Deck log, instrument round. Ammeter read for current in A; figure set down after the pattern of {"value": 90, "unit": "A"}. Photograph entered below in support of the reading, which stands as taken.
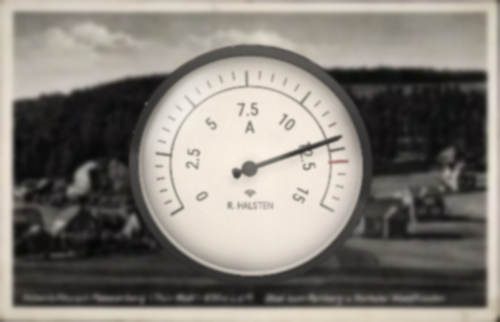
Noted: {"value": 12, "unit": "A"}
